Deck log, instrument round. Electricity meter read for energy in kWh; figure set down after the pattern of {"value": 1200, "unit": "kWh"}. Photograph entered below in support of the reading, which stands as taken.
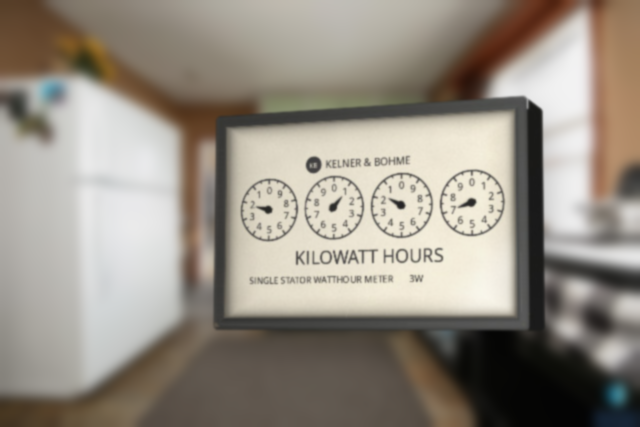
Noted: {"value": 2117, "unit": "kWh"}
